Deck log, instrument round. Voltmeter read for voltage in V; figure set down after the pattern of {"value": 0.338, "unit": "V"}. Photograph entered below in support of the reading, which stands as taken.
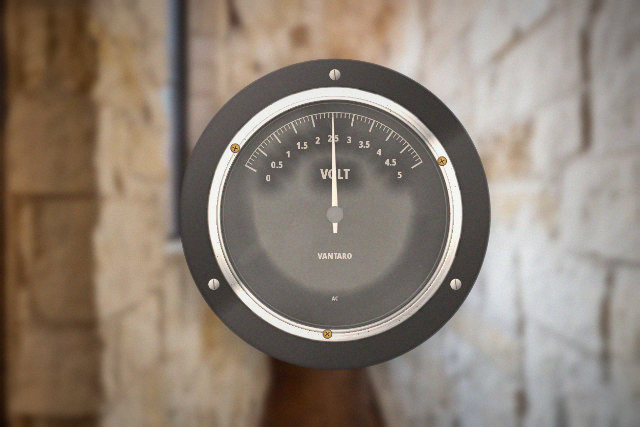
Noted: {"value": 2.5, "unit": "V"}
